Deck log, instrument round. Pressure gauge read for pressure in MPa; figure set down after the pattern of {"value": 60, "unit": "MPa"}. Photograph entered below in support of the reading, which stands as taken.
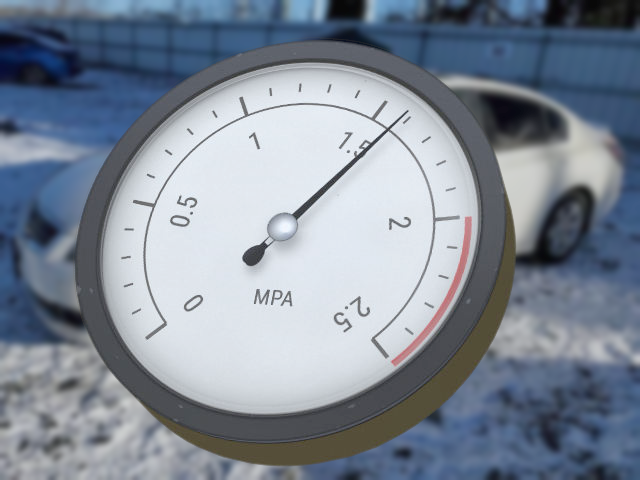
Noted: {"value": 1.6, "unit": "MPa"}
